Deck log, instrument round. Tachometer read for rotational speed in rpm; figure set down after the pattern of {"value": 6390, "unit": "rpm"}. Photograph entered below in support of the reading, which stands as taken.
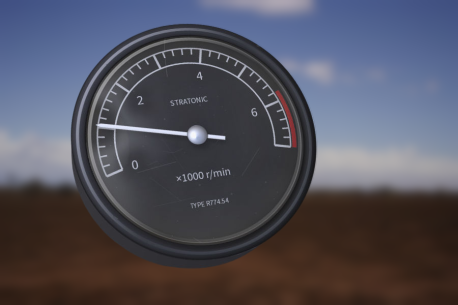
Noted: {"value": 1000, "unit": "rpm"}
